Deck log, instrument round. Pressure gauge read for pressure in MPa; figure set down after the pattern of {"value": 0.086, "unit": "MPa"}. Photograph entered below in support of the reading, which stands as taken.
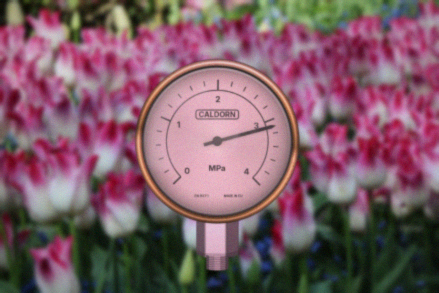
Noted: {"value": 3.1, "unit": "MPa"}
